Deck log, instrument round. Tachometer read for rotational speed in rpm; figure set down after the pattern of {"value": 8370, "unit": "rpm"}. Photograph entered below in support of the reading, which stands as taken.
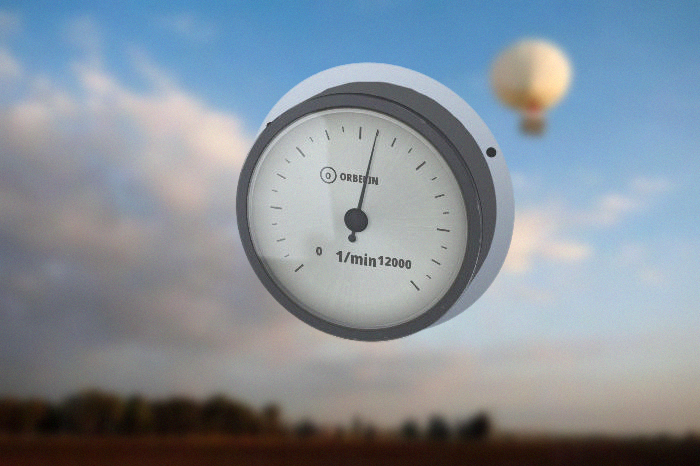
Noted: {"value": 6500, "unit": "rpm"}
